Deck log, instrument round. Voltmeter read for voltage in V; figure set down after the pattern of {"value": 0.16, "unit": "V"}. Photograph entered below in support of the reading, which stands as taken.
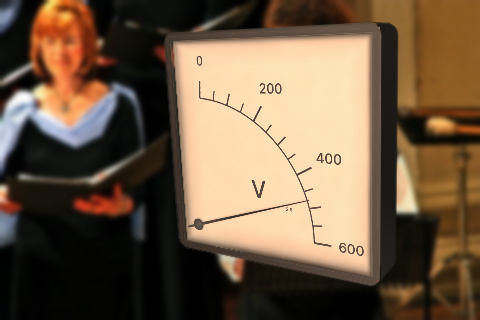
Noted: {"value": 475, "unit": "V"}
